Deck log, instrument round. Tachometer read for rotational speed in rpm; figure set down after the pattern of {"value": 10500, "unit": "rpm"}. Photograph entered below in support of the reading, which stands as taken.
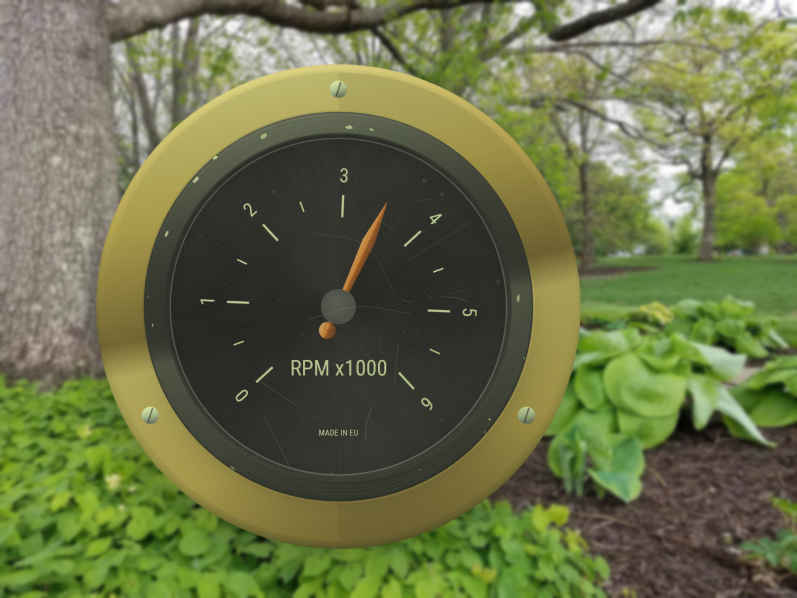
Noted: {"value": 3500, "unit": "rpm"}
